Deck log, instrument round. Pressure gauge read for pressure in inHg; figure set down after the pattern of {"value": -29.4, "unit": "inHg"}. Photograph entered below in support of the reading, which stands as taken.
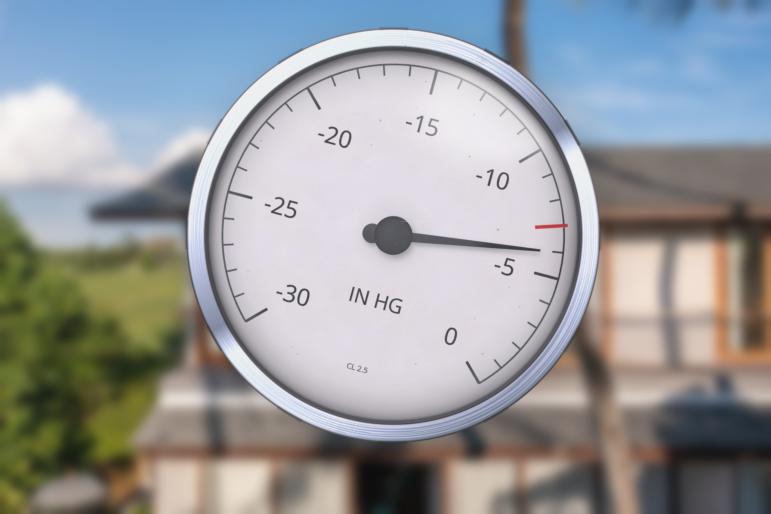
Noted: {"value": -6, "unit": "inHg"}
